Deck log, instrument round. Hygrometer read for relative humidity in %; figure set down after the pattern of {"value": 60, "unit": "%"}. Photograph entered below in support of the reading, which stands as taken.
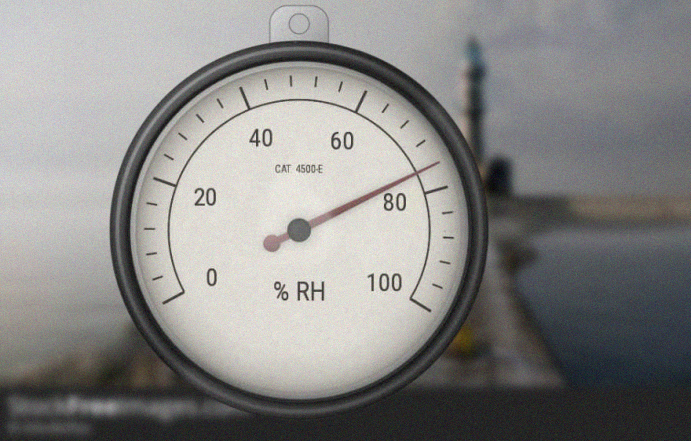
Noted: {"value": 76, "unit": "%"}
